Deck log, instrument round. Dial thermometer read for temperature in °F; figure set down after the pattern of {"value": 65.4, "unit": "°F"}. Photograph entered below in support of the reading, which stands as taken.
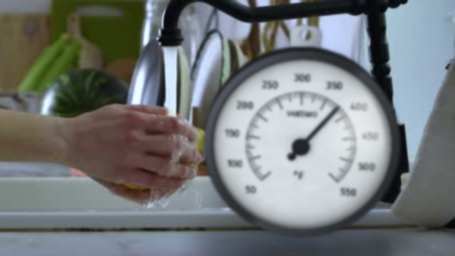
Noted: {"value": 375, "unit": "°F"}
